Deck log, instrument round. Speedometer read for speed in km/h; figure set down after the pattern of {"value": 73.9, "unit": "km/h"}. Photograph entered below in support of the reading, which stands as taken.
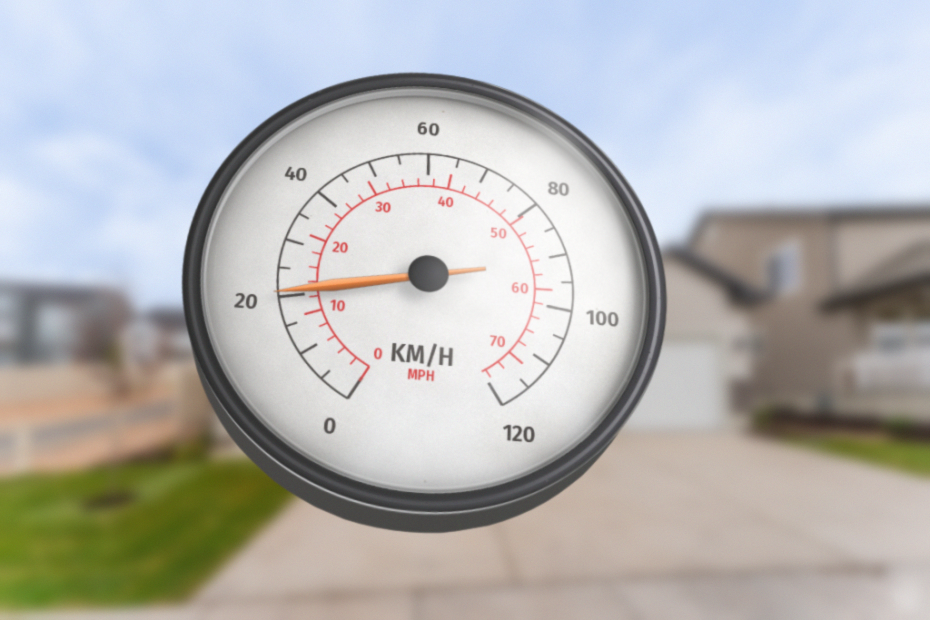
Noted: {"value": 20, "unit": "km/h"}
